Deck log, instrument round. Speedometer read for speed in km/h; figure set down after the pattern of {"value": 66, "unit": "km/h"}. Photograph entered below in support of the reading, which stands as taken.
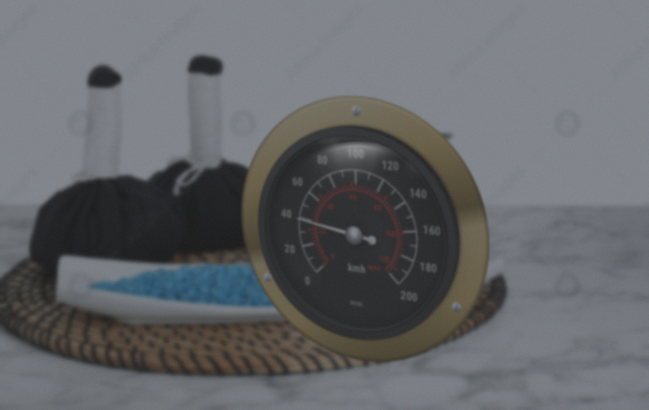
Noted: {"value": 40, "unit": "km/h"}
